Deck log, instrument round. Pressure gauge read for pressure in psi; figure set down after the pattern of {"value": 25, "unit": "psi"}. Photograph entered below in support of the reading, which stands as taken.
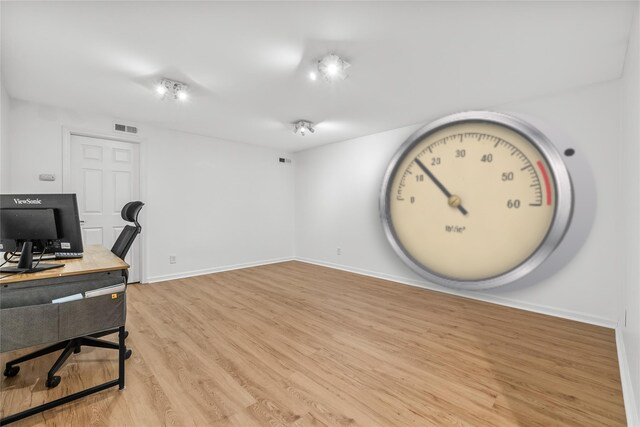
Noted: {"value": 15, "unit": "psi"}
